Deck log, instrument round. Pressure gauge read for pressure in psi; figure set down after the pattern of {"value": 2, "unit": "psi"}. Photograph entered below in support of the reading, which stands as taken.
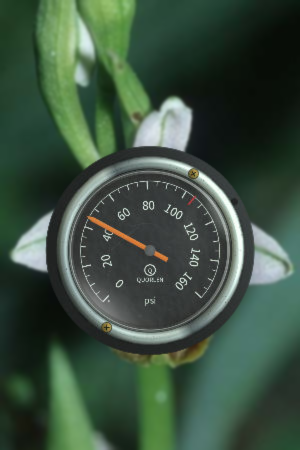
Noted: {"value": 45, "unit": "psi"}
